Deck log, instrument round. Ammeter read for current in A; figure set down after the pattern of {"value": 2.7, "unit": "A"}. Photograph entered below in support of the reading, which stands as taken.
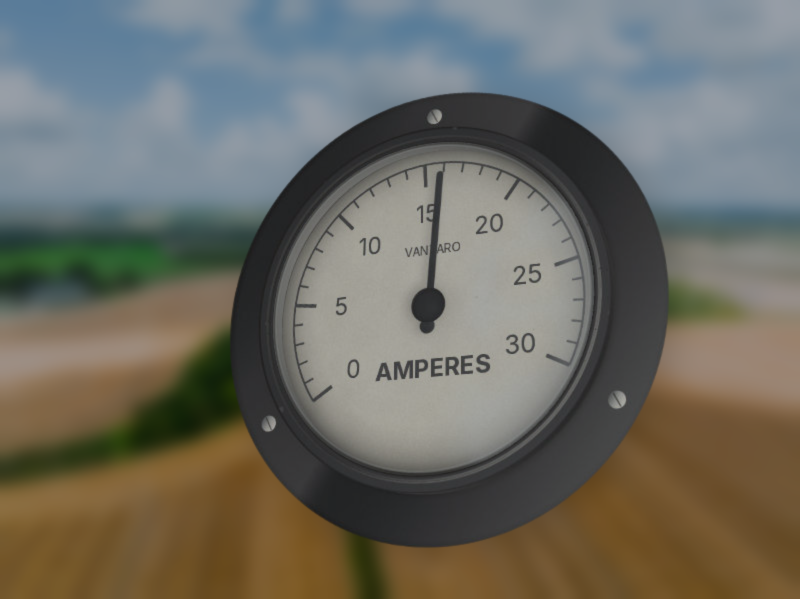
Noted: {"value": 16, "unit": "A"}
